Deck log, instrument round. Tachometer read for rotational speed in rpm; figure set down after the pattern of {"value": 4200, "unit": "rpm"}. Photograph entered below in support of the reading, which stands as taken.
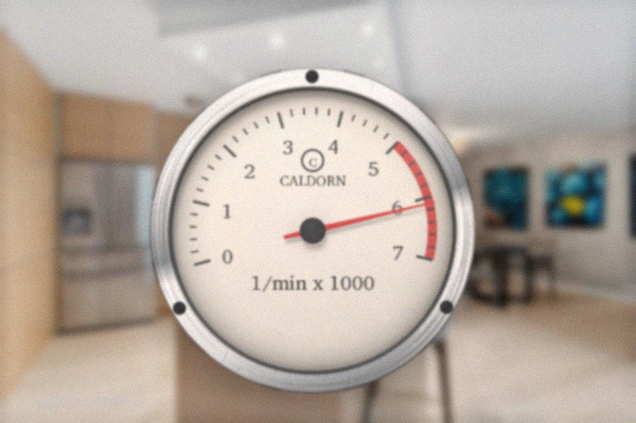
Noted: {"value": 6100, "unit": "rpm"}
